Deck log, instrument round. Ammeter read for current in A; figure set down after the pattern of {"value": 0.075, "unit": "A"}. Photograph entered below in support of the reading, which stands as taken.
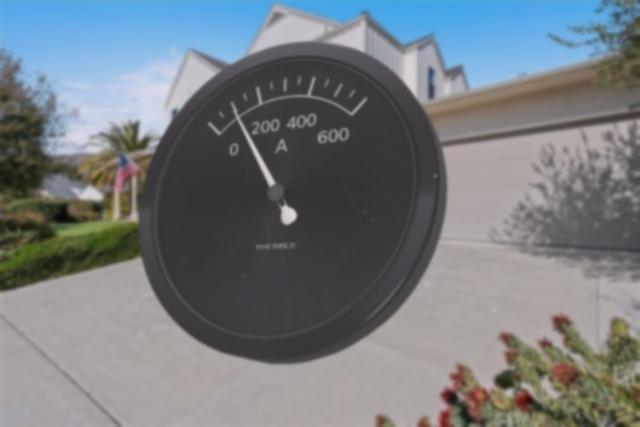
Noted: {"value": 100, "unit": "A"}
